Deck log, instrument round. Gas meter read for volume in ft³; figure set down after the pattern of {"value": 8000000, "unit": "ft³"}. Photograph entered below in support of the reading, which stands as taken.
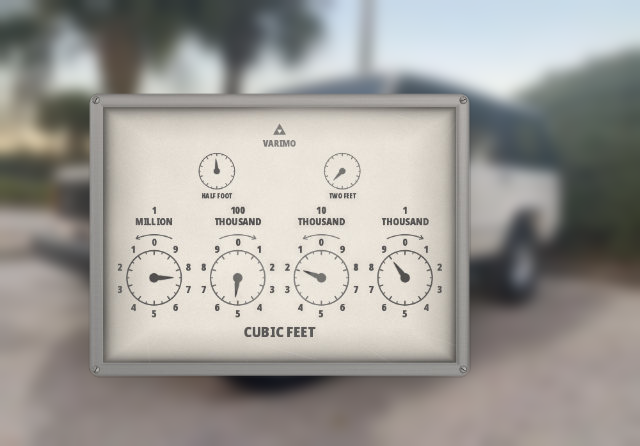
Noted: {"value": 751900, "unit": "ft³"}
